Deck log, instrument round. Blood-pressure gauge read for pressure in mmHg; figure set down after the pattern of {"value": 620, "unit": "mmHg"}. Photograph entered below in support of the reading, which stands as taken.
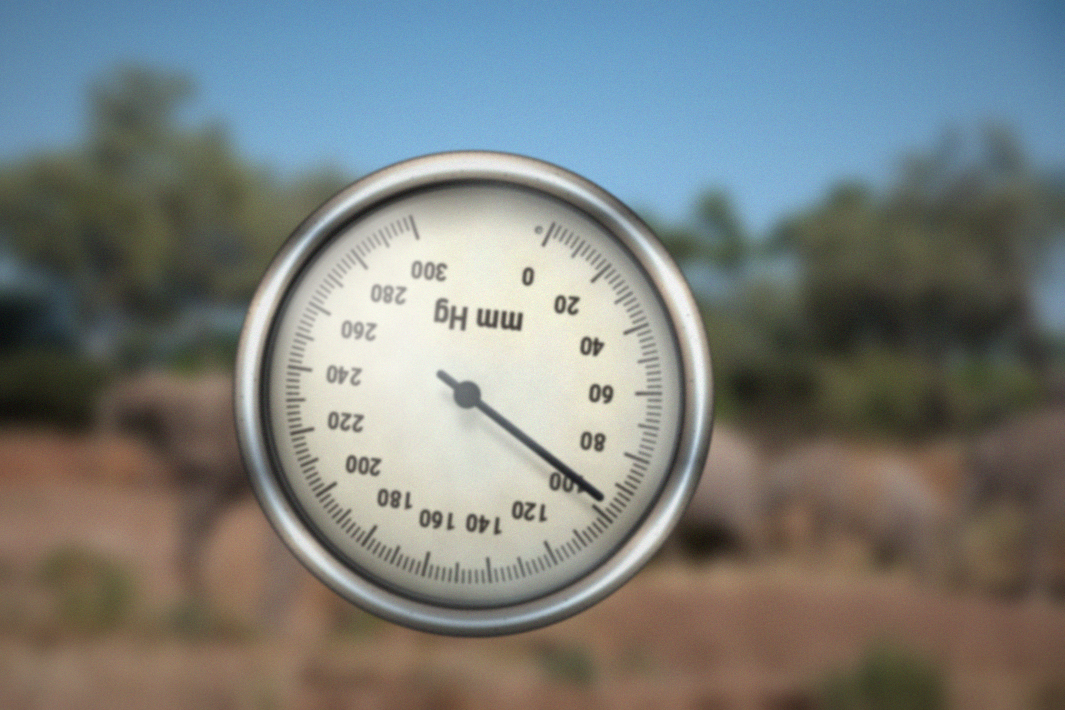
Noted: {"value": 96, "unit": "mmHg"}
